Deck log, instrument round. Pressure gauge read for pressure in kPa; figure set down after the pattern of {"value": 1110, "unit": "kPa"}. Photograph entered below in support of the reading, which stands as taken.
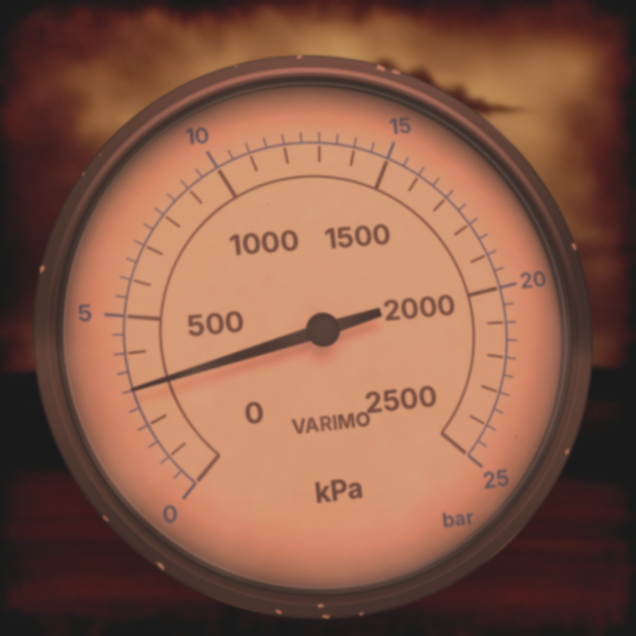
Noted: {"value": 300, "unit": "kPa"}
